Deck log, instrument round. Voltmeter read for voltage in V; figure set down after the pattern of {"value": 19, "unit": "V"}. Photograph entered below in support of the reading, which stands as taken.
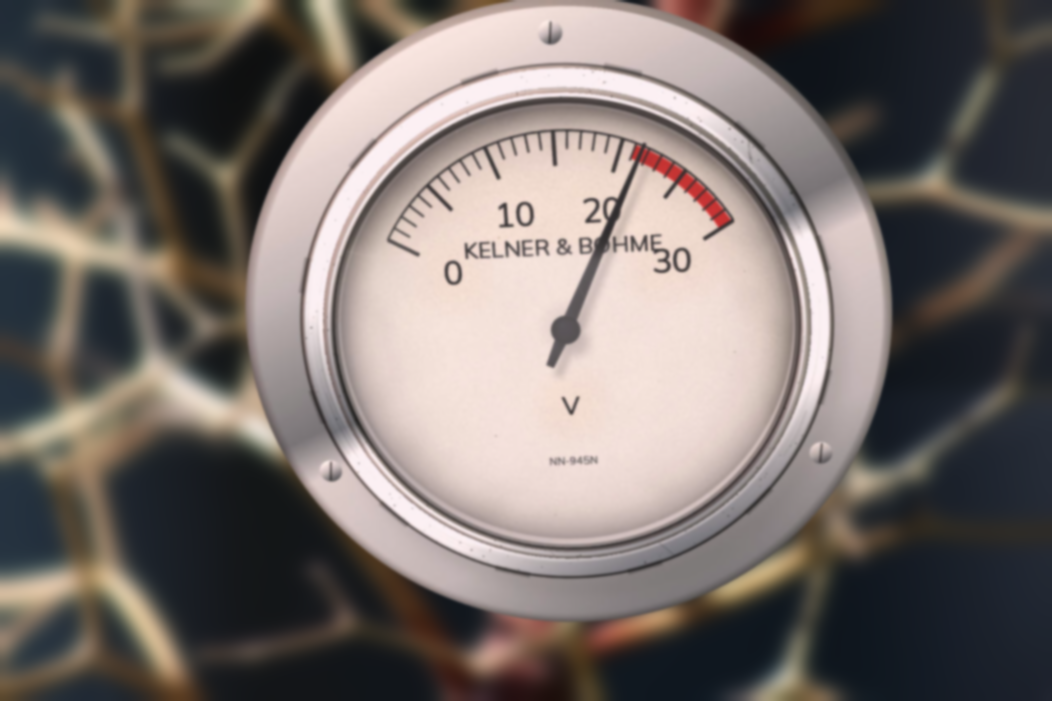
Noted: {"value": 21.5, "unit": "V"}
